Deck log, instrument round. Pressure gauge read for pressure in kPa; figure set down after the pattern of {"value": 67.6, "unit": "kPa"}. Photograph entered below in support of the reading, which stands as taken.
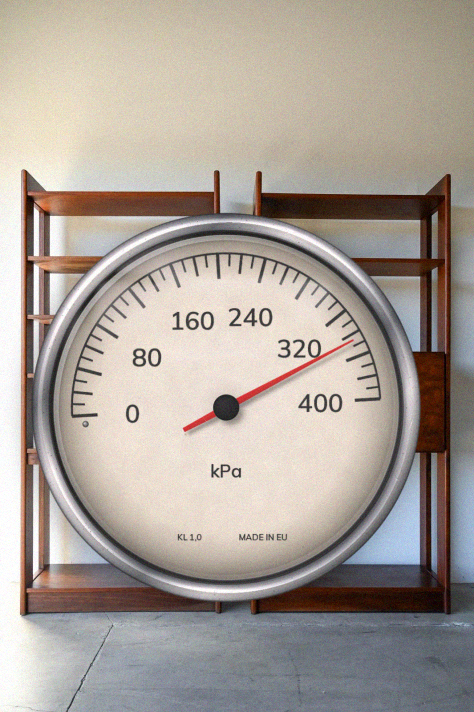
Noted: {"value": 345, "unit": "kPa"}
